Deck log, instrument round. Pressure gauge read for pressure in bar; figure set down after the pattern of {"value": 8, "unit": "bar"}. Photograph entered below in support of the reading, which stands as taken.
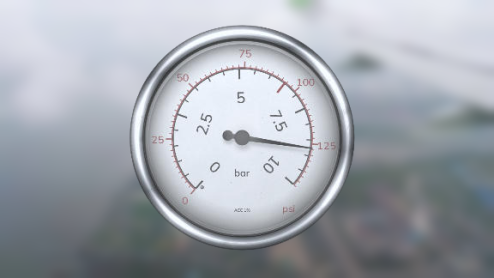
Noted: {"value": 8.75, "unit": "bar"}
